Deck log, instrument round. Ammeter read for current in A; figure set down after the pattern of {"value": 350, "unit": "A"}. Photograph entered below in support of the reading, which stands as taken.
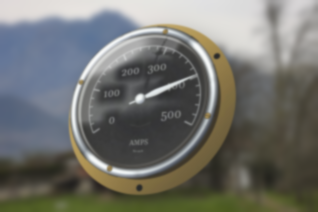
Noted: {"value": 400, "unit": "A"}
